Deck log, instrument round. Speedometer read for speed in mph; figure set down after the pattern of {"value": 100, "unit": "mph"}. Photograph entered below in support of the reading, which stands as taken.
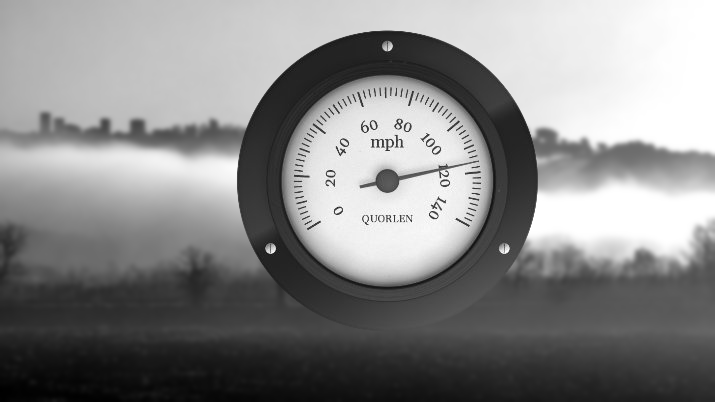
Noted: {"value": 116, "unit": "mph"}
